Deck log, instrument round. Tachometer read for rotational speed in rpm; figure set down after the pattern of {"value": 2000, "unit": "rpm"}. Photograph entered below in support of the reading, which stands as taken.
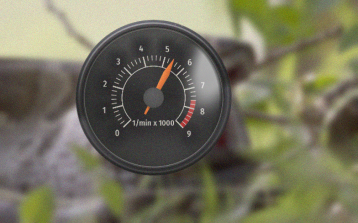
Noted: {"value": 5400, "unit": "rpm"}
